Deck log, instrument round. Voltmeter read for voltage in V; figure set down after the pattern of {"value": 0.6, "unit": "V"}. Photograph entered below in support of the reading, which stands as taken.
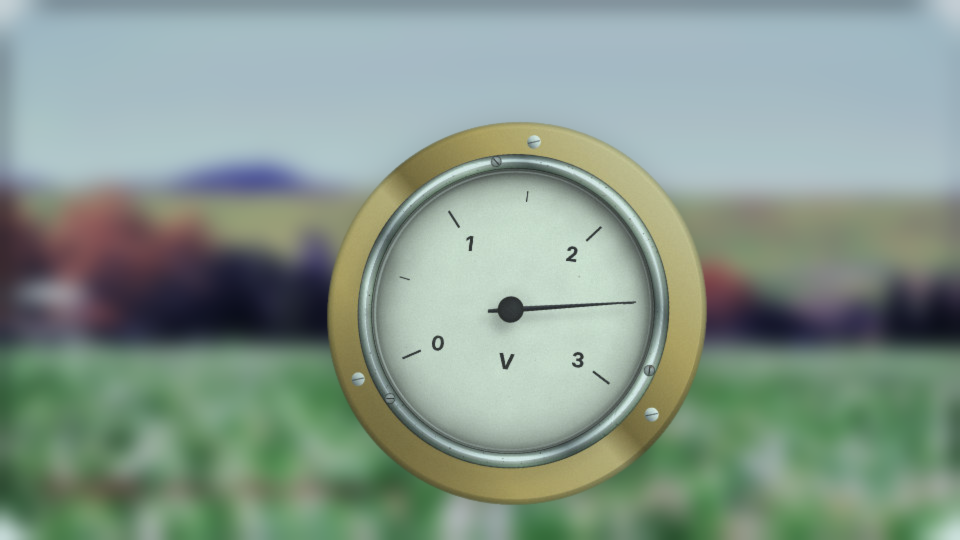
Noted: {"value": 2.5, "unit": "V"}
